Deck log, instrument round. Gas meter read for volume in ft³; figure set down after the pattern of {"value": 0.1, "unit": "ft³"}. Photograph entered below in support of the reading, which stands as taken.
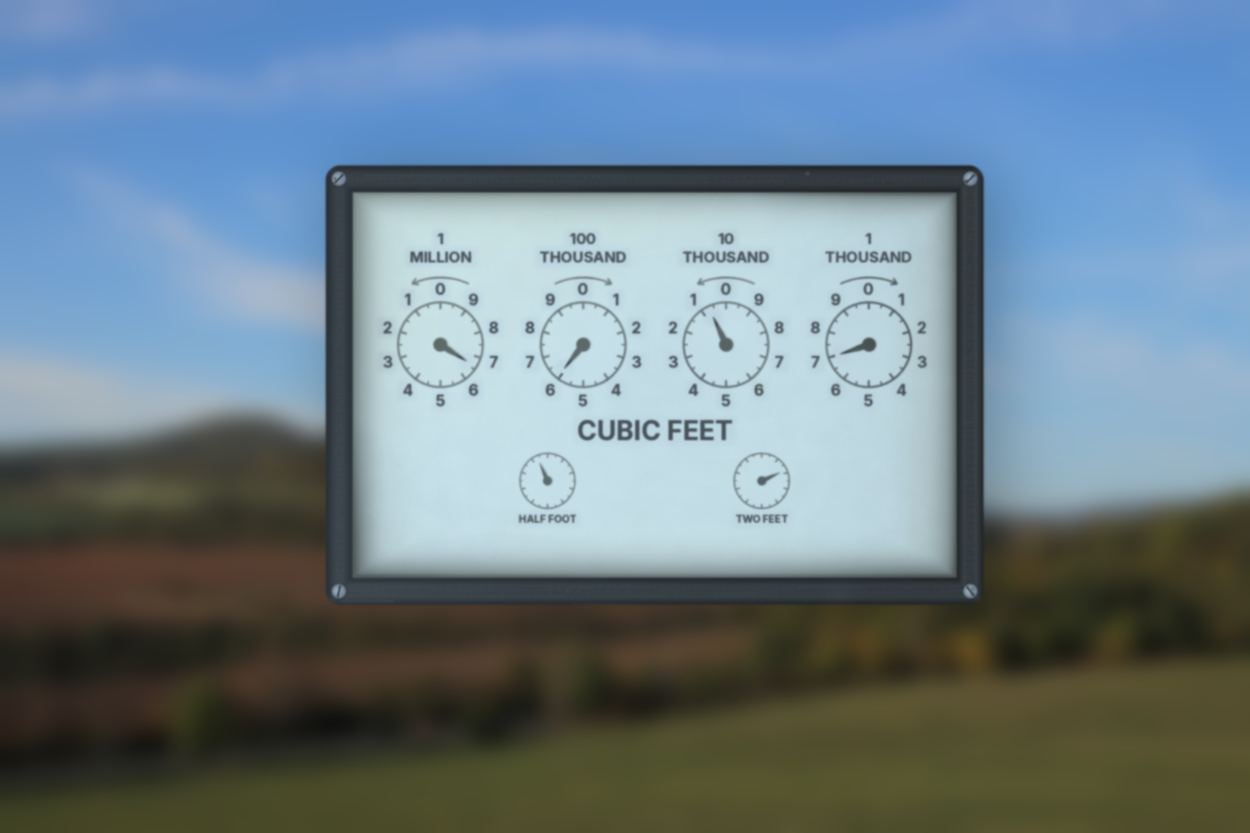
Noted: {"value": 660700, "unit": "ft³"}
